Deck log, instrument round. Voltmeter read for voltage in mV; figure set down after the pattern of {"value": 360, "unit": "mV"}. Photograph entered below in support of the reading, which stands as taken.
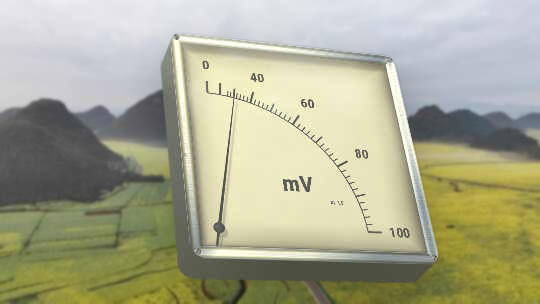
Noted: {"value": 30, "unit": "mV"}
